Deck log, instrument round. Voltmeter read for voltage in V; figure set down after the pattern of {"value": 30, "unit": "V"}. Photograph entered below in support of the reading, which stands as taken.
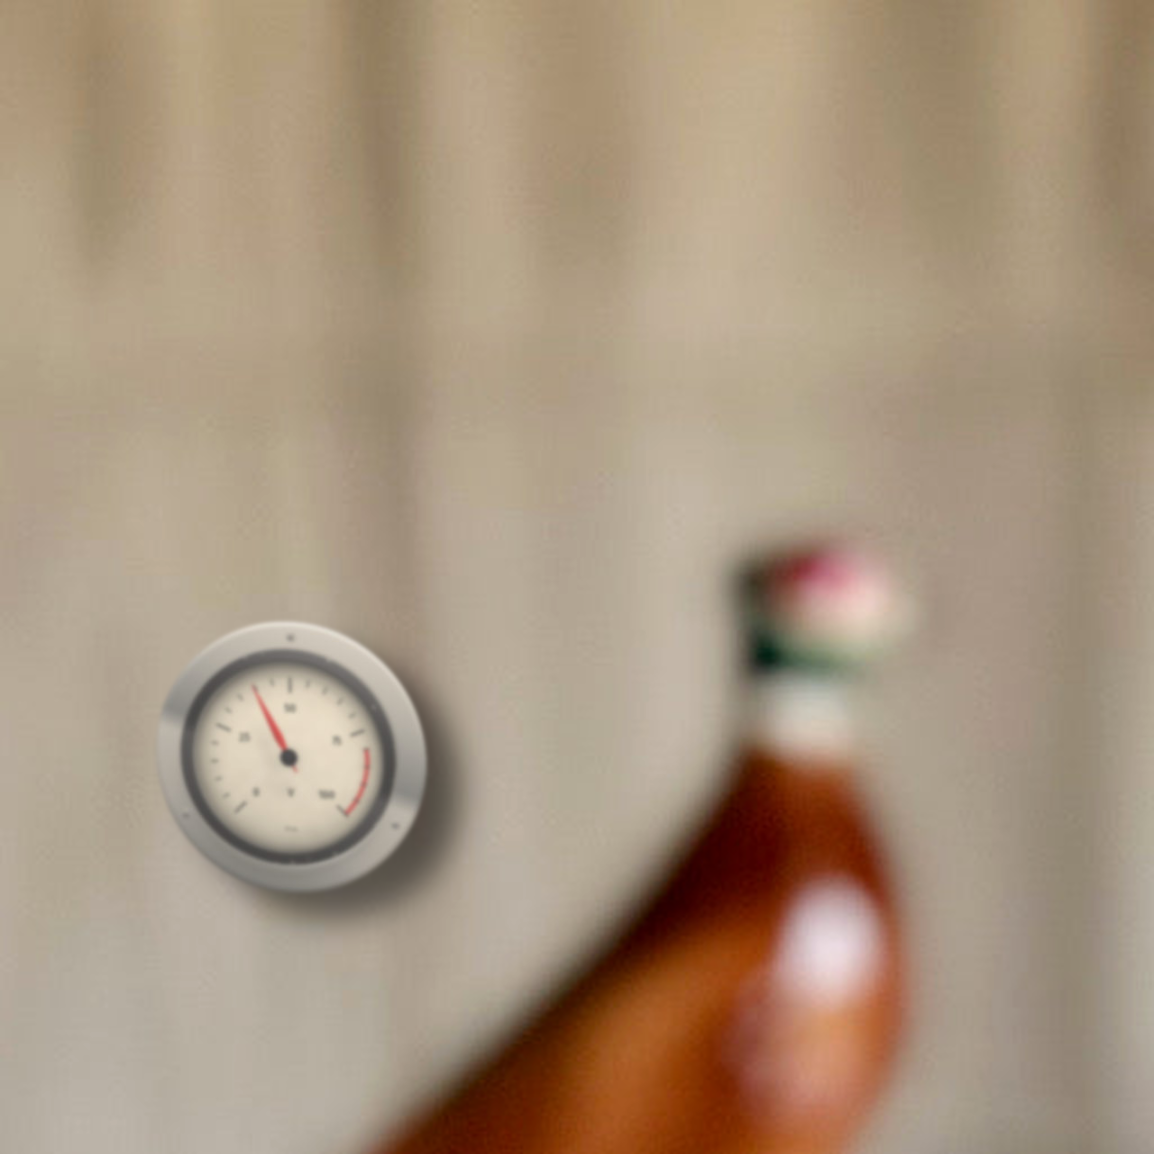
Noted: {"value": 40, "unit": "V"}
